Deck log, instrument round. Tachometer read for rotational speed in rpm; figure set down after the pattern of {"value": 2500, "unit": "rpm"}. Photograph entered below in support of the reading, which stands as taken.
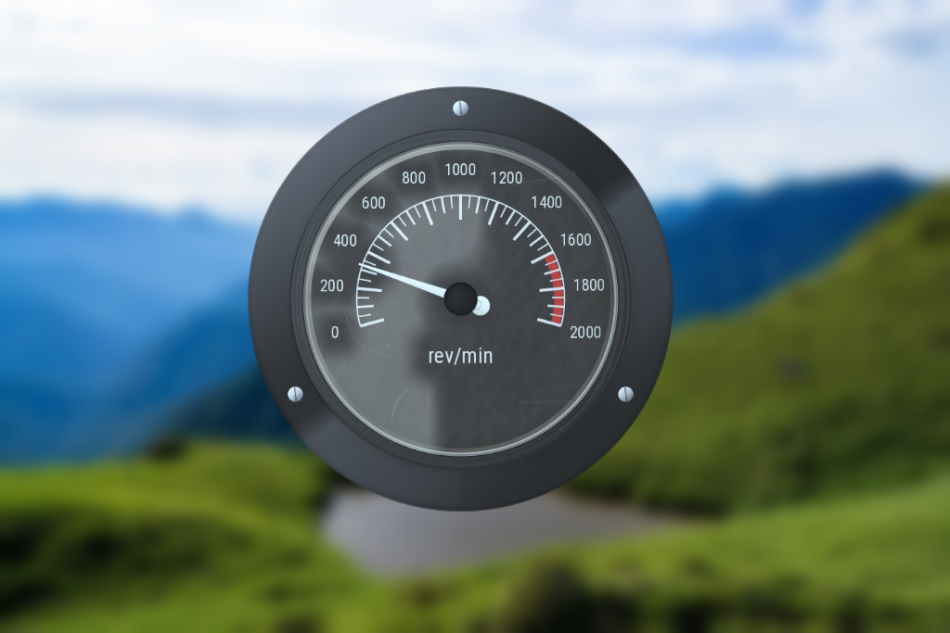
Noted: {"value": 325, "unit": "rpm"}
